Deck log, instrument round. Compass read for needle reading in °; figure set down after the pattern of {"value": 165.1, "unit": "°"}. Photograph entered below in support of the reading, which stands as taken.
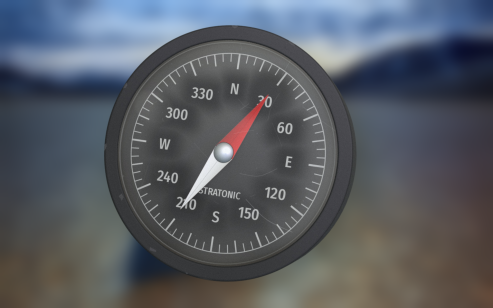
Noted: {"value": 30, "unit": "°"}
